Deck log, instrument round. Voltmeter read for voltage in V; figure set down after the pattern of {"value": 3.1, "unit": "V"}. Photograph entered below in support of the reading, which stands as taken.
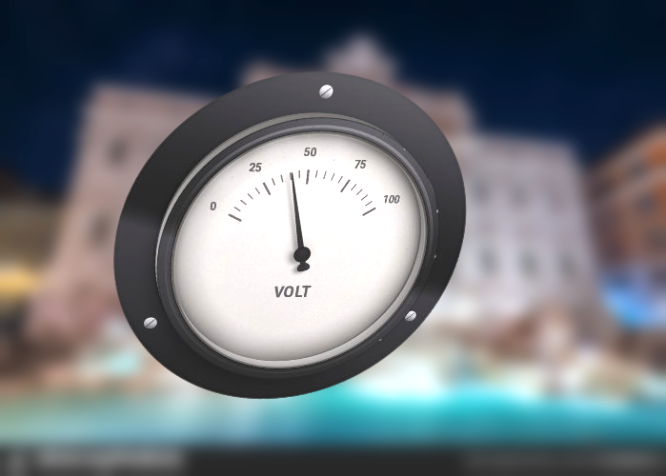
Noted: {"value": 40, "unit": "V"}
